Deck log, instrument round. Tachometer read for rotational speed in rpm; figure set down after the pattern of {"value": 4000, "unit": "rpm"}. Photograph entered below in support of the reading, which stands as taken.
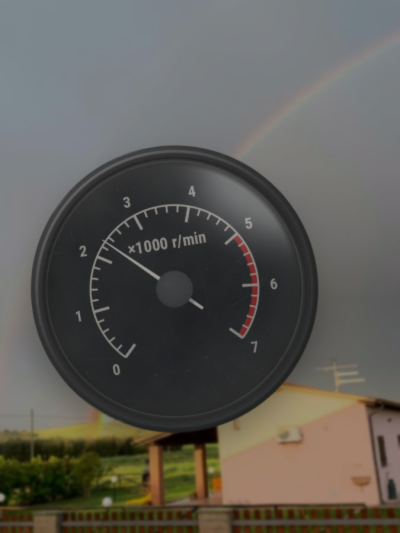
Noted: {"value": 2300, "unit": "rpm"}
